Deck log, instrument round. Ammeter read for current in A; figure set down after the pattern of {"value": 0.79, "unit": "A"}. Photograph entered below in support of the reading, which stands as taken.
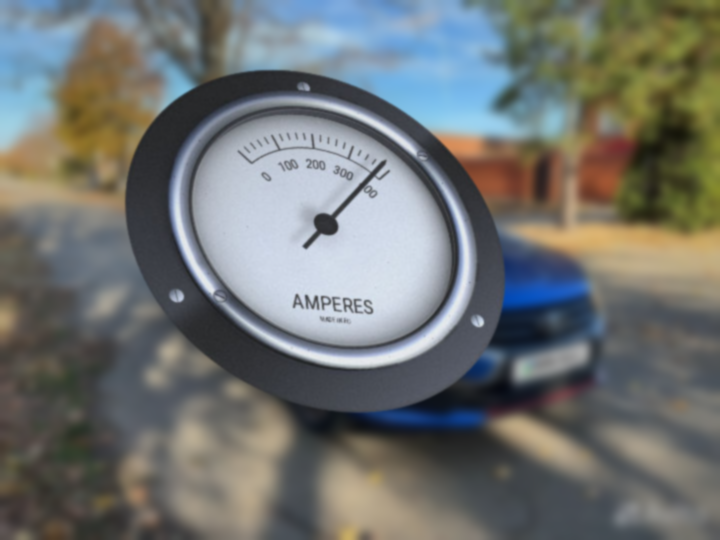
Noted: {"value": 380, "unit": "A"}
